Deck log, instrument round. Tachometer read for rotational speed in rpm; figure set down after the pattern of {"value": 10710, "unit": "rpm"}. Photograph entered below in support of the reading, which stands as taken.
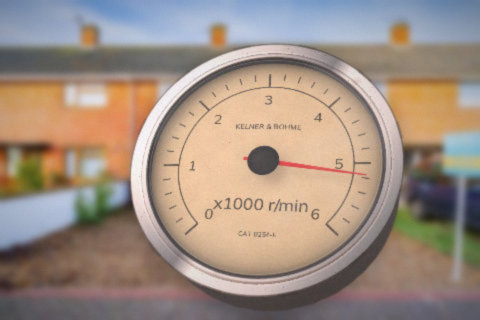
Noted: {"value": 5200, "unit": "rpm"}
